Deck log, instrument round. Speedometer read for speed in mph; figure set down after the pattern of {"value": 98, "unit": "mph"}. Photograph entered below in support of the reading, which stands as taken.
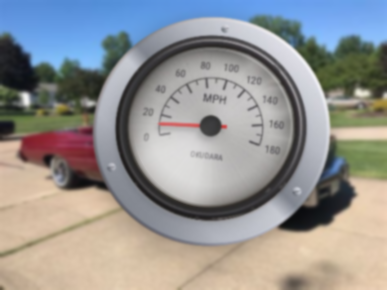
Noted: {"value": 10, "unit": "mph"}
